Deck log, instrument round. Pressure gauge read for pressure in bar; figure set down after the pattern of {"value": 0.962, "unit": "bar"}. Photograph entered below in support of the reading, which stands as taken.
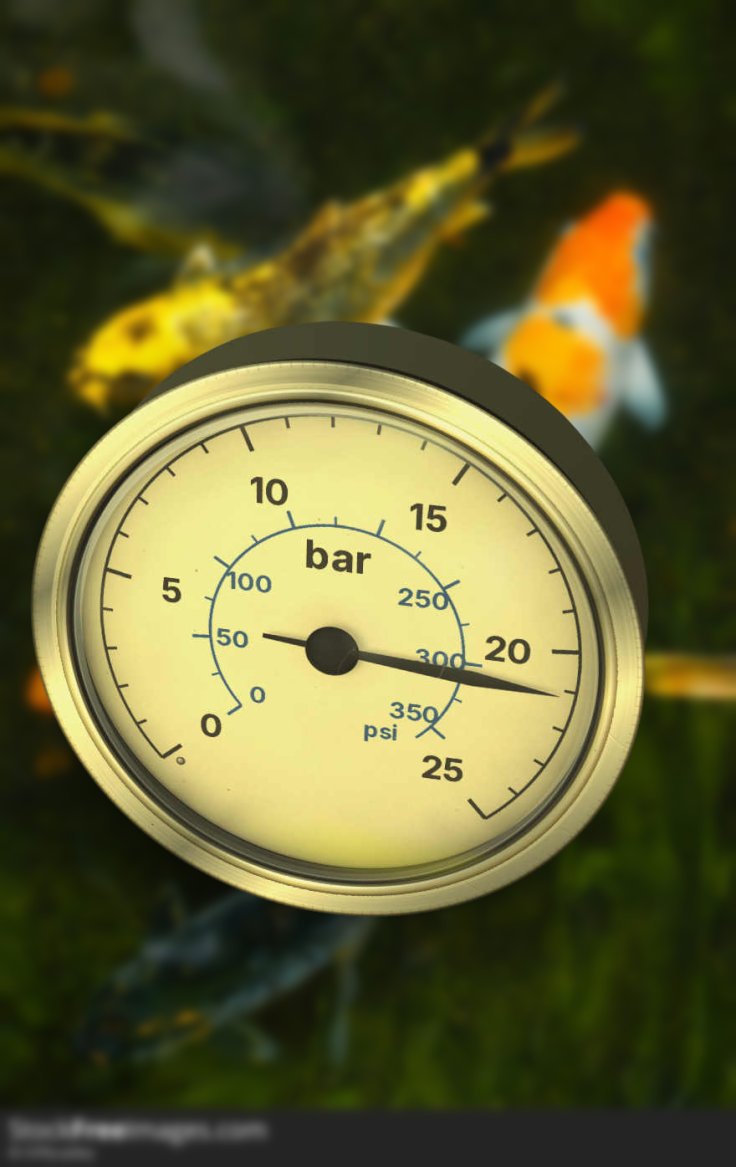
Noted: {"value": 21, "unit": "bar"}
